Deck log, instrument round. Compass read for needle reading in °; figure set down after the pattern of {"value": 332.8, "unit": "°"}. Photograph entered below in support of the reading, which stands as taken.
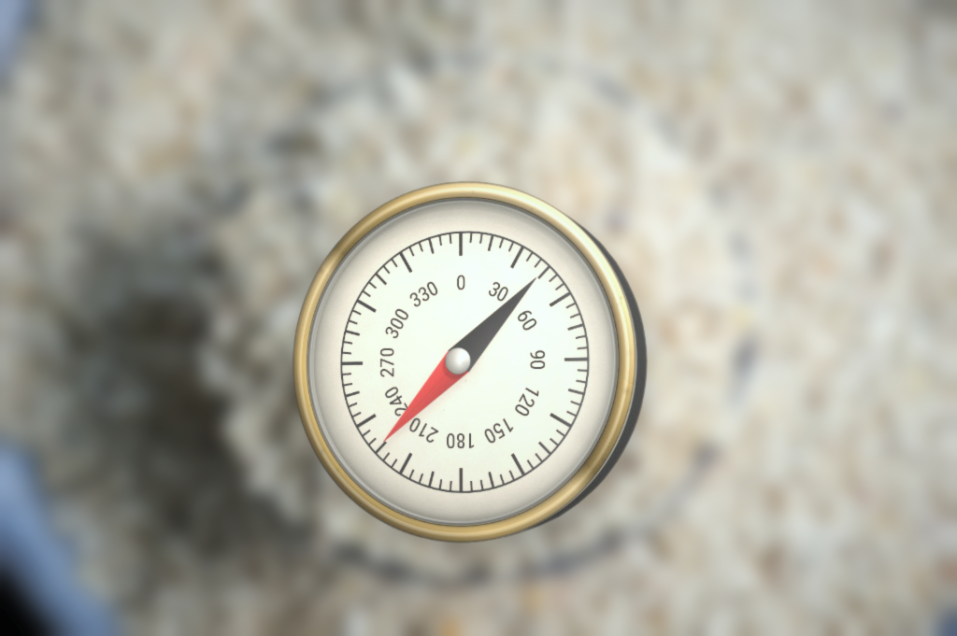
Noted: {"value": 225, "unit": "°"}
